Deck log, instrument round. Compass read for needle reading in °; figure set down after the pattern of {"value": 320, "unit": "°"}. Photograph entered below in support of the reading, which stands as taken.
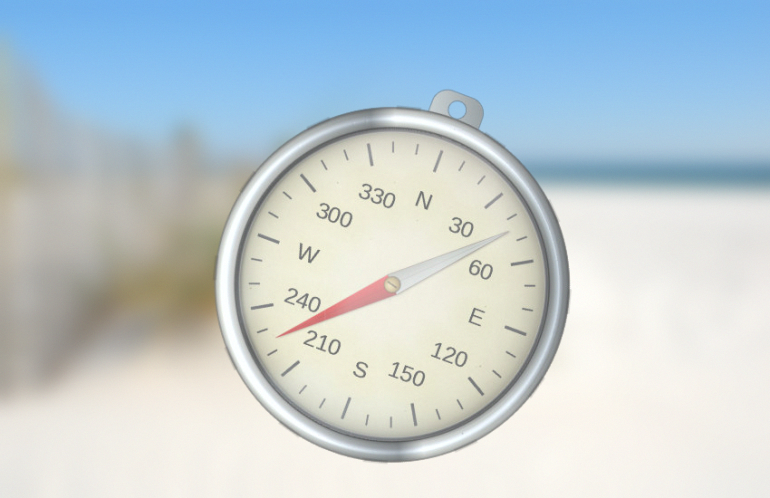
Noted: {"value": 225, "unit": "°"}
